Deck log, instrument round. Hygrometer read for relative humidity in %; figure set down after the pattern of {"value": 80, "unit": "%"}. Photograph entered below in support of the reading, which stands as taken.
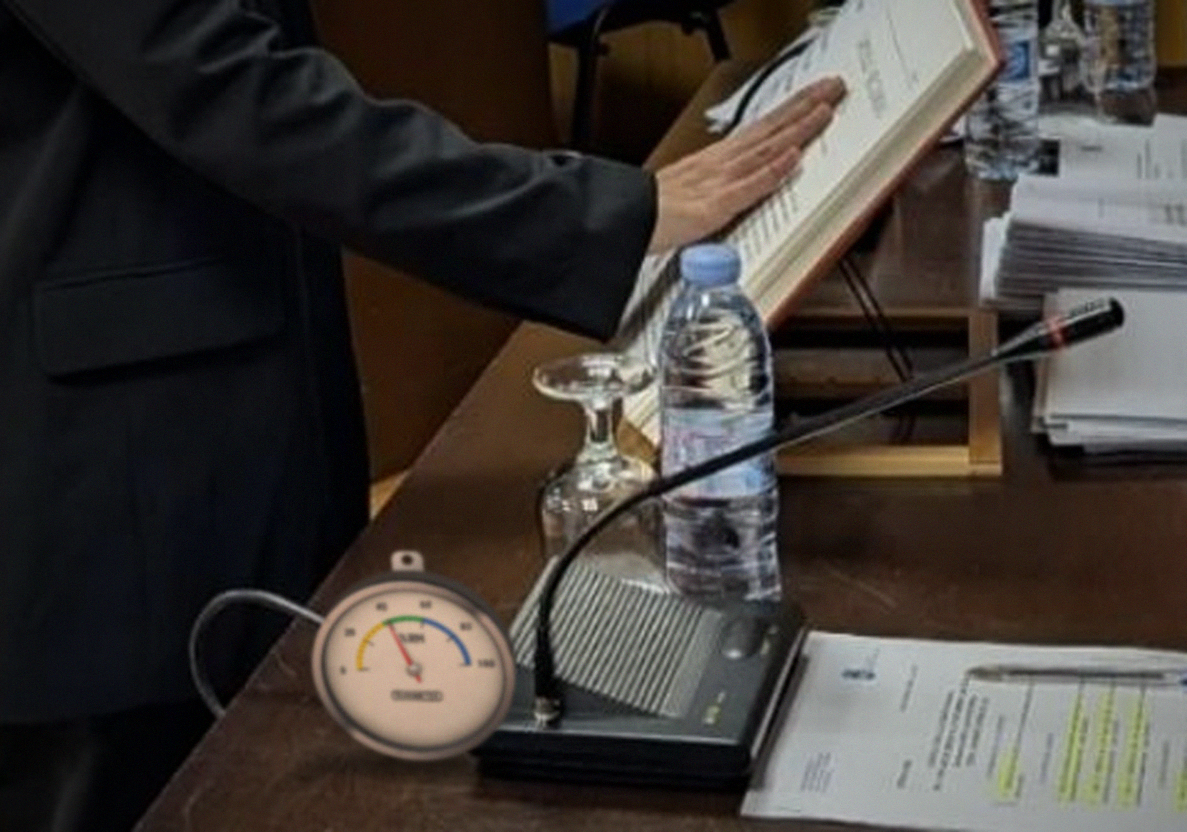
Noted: {"value": 40, "unit": "%"}
